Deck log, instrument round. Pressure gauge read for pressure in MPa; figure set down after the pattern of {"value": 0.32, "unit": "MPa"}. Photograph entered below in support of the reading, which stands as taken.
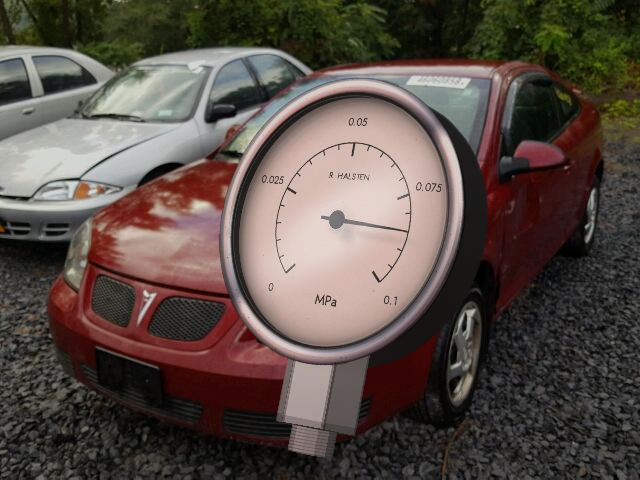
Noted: {"value": 0.085, "unit": "MPa"}
